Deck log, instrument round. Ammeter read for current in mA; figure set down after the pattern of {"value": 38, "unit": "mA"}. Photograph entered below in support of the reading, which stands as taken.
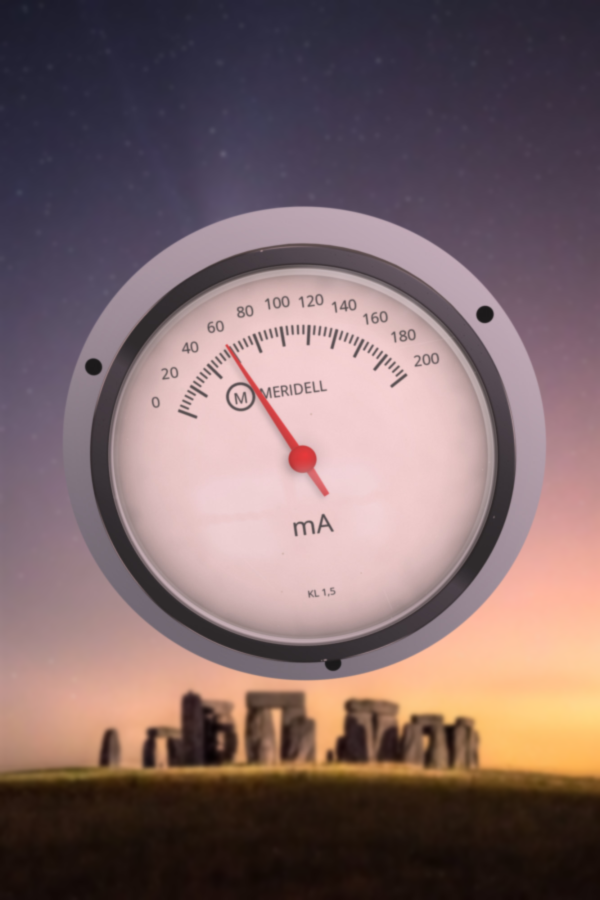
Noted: {"value": 60, "unit": "mA"}
